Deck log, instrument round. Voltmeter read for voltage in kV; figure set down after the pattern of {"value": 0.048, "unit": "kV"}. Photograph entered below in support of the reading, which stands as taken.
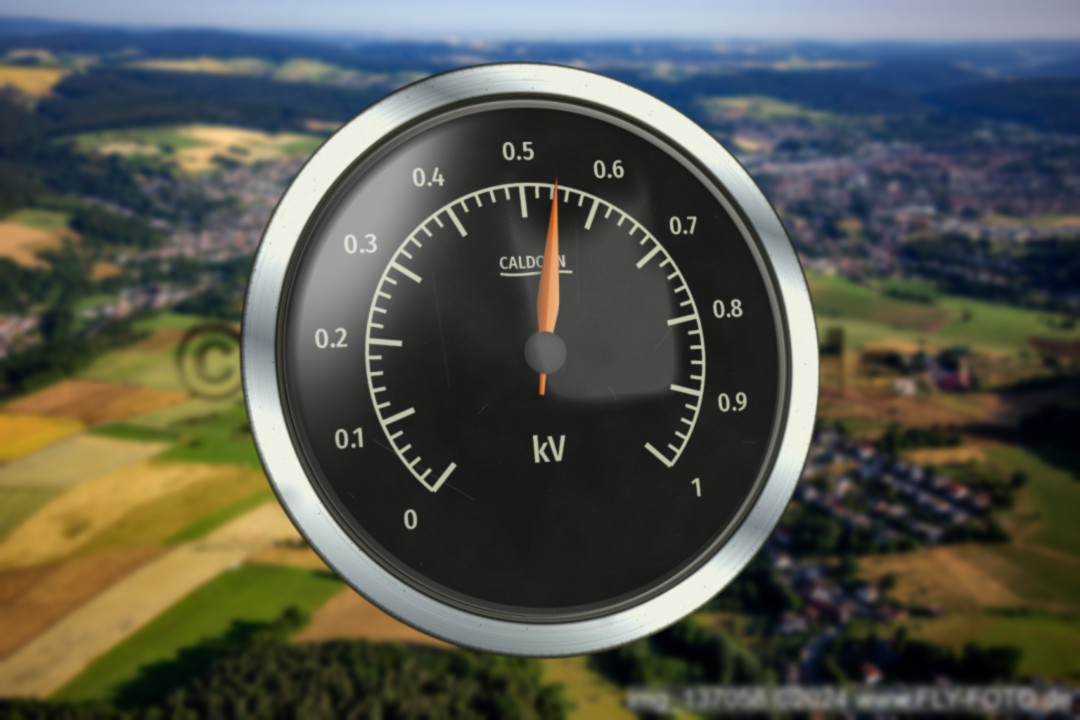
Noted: {"value": 0.54, "unit": "kV"}
